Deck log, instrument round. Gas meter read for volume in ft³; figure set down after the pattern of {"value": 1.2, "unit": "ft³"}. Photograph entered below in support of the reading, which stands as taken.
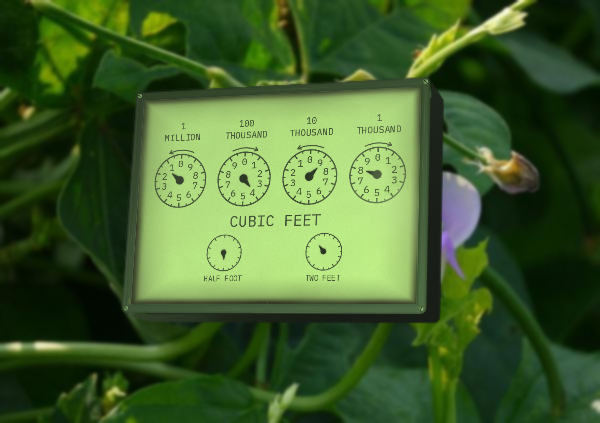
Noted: {"value": 138800, "unit": "ft³"}
